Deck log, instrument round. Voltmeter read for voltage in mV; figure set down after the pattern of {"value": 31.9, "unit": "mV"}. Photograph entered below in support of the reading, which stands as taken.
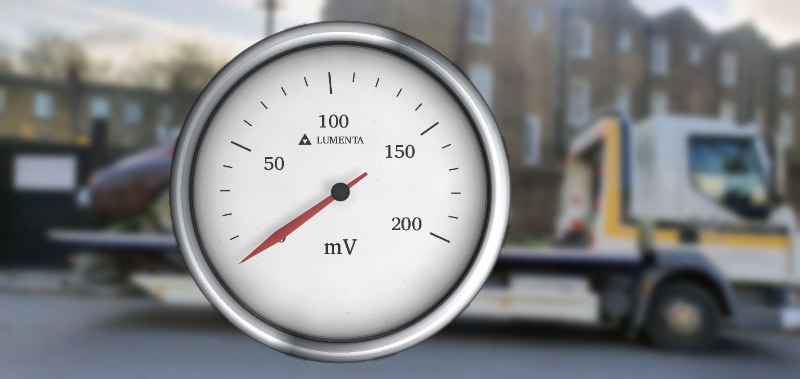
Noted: {"value": 0, "unit": "mV"}
